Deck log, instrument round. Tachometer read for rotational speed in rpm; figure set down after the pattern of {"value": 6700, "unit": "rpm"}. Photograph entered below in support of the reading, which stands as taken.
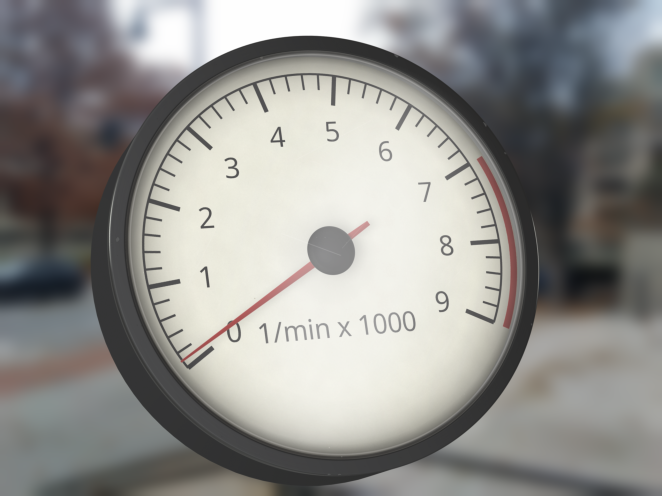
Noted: {"value": 100, "unit": "rpm"}
